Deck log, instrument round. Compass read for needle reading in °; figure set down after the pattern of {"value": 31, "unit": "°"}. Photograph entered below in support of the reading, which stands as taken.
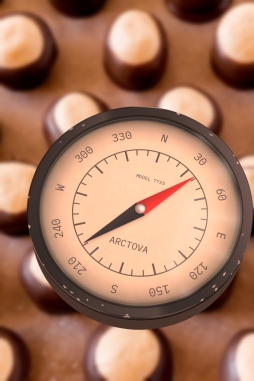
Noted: {"value": 40, "unit": "°"}
